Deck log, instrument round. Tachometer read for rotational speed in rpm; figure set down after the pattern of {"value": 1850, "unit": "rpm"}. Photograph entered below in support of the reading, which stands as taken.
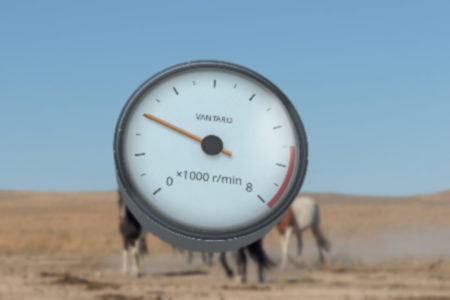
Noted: {"value": 2000, "unit": "rpm"}
